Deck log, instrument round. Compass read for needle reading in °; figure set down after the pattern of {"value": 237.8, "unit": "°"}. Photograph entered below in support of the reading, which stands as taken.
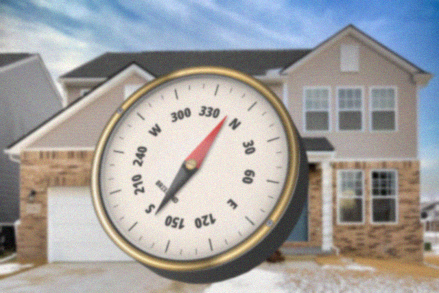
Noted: {"value": 350, "unit": "°"}
